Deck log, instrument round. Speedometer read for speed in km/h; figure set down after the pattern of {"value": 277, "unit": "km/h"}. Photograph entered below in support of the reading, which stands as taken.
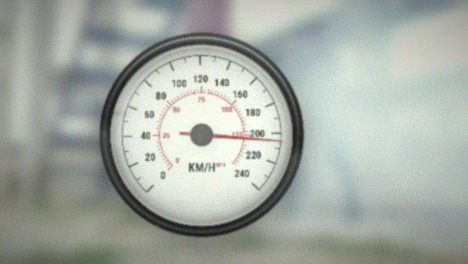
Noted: {"value": 205, "unit": "km/h"}
